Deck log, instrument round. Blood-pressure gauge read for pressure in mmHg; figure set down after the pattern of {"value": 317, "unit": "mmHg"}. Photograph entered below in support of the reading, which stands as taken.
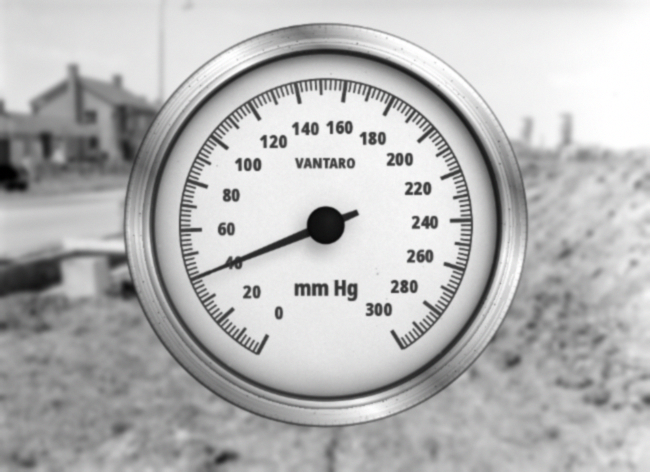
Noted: {"value": 40, "unit": "mmHg"}
